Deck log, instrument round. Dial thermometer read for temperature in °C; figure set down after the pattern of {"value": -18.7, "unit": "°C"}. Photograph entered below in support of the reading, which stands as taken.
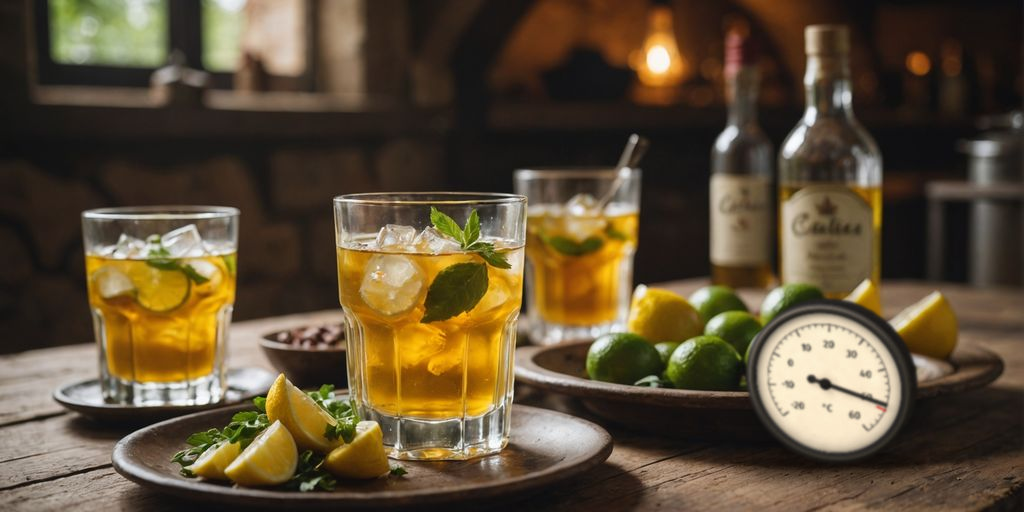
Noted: {"value": 50, "unit": "°C"}
